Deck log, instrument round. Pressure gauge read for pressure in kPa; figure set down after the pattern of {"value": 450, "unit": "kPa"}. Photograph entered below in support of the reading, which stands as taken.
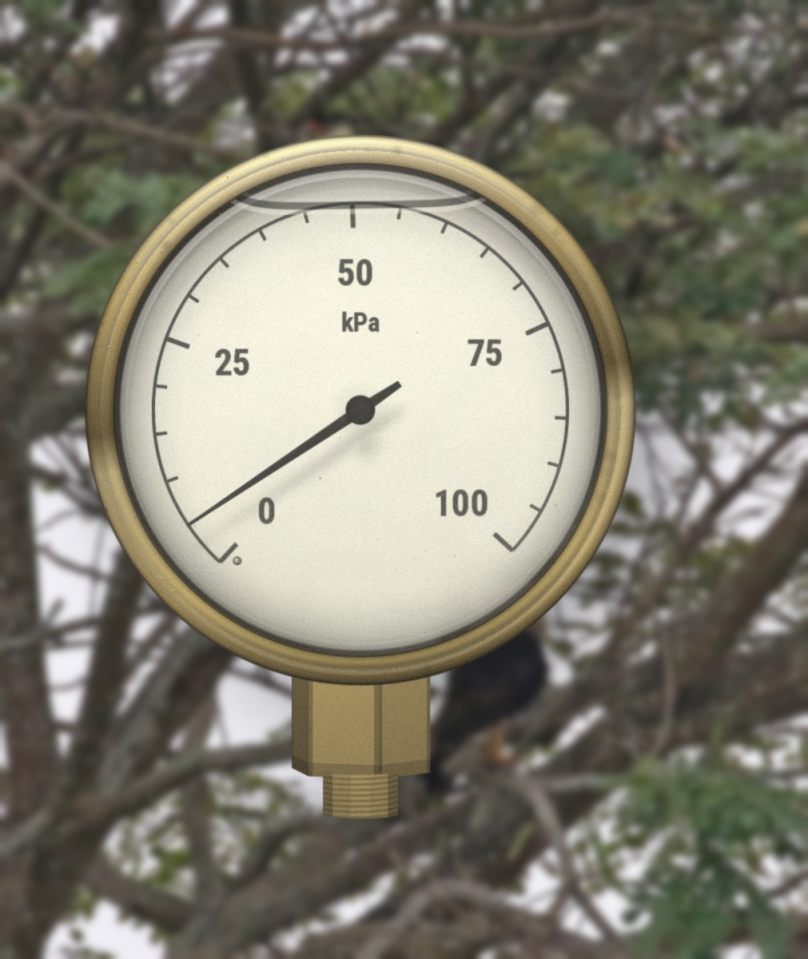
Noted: {"value": 5, "unit": "kPa"}
